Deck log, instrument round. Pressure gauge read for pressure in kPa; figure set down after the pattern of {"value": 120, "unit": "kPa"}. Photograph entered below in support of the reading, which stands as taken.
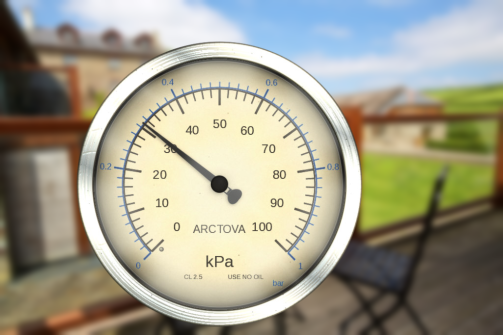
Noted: {"value": 31, "unit": "kPa"}
